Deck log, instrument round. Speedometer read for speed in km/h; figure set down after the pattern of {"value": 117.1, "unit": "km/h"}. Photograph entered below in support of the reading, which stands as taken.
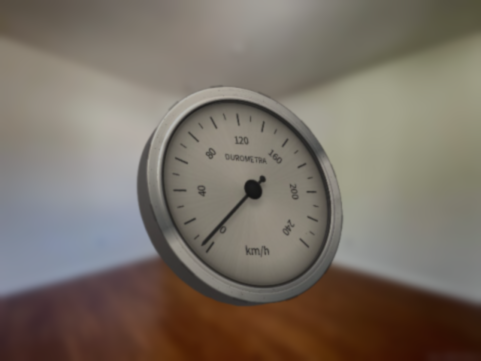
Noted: {"value": 5, "unit": "km/h"}
